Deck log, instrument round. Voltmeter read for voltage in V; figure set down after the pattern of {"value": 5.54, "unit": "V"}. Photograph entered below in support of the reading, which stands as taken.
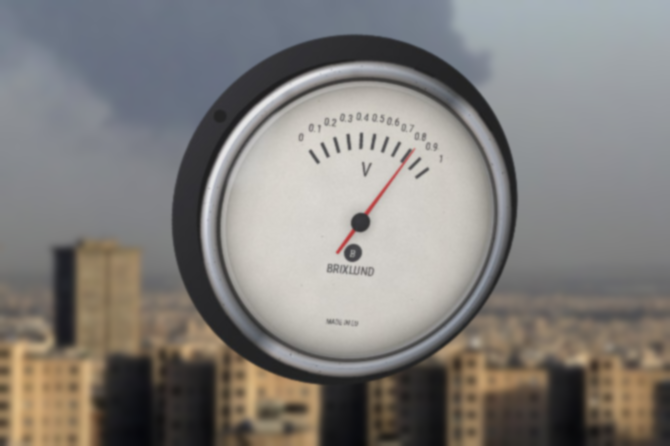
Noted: {"value": 0.8, "unit": "V"}
